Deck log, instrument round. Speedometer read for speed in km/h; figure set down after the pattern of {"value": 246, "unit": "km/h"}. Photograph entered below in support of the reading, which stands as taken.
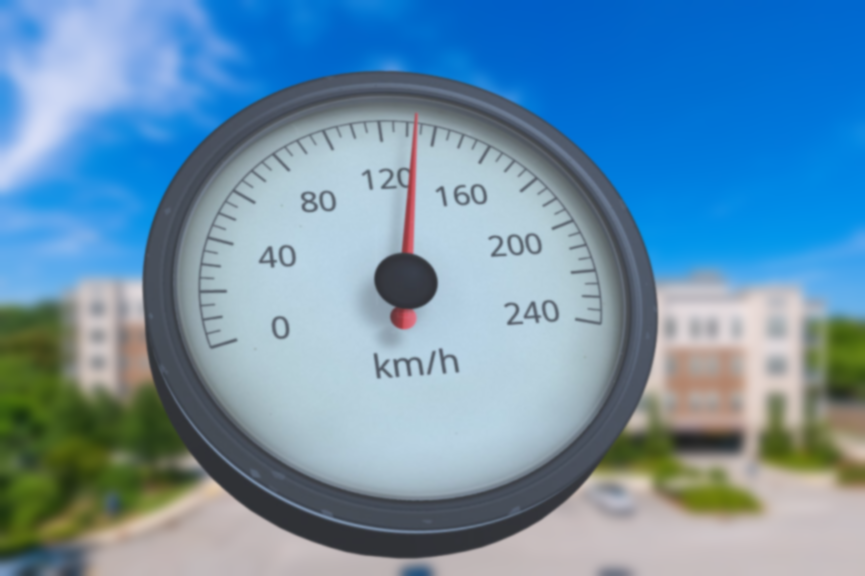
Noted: {"value": 132.5, "unit": "km/h"}
